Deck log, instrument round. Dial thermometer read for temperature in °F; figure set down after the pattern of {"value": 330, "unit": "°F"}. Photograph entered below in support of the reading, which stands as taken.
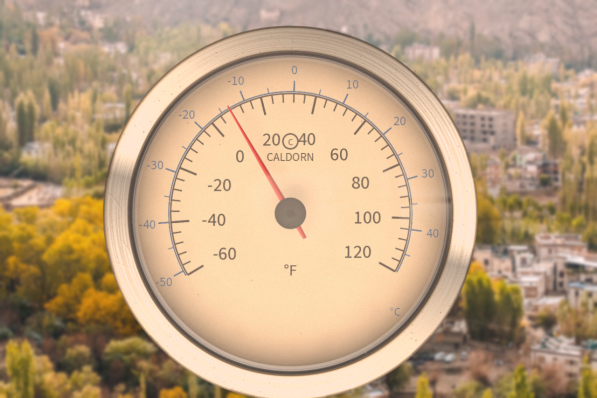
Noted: {"value": 8, "unit": "°F"}
